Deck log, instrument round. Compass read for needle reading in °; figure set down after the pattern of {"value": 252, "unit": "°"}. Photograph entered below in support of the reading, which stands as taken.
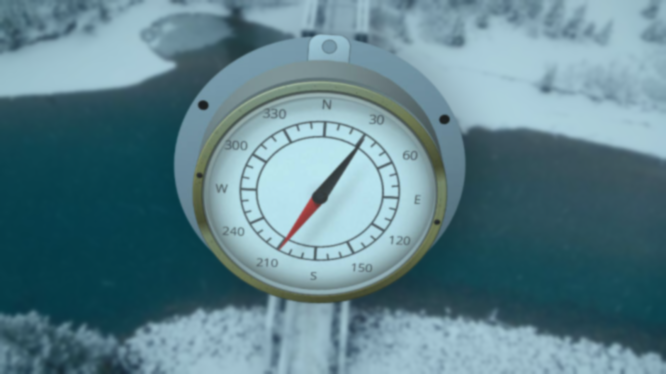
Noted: {"value": 210, "unit": "°"}
